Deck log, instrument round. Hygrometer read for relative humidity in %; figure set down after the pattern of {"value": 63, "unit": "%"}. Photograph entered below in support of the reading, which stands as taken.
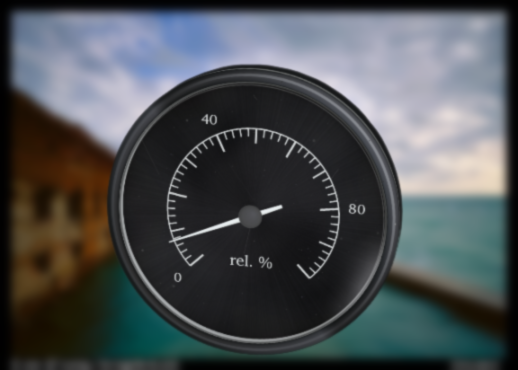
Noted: {"value": 8, "unit": "%"}
